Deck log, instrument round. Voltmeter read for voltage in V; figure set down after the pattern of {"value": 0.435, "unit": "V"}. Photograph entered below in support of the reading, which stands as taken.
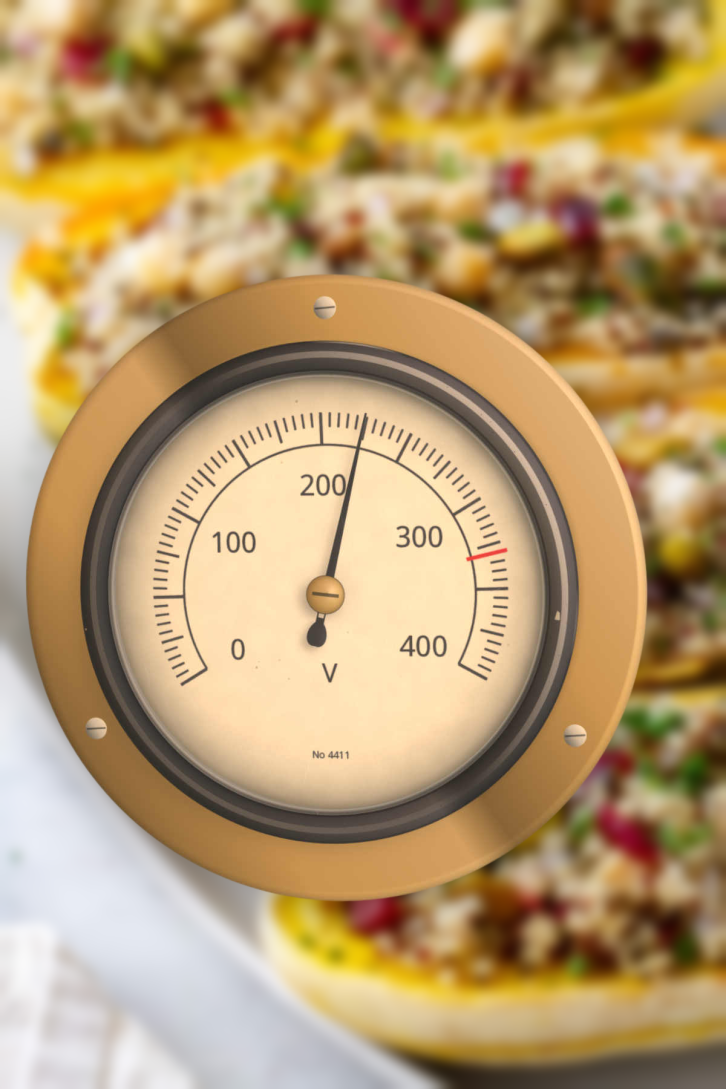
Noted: {"value": 225, "unit": "V"}
